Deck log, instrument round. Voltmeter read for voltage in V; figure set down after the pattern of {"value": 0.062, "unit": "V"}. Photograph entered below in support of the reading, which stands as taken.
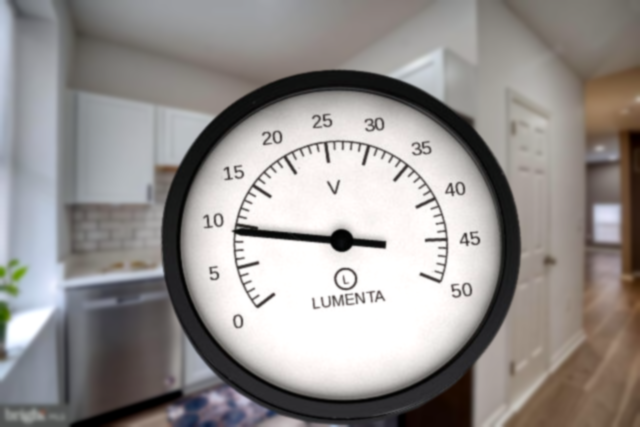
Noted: {"value": 9, "unit": "V"}
